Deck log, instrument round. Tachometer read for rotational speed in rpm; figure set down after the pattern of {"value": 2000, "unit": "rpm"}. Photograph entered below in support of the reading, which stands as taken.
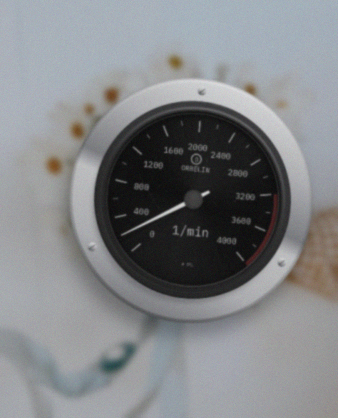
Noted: {"value": 200, "unit": "rpm"}
